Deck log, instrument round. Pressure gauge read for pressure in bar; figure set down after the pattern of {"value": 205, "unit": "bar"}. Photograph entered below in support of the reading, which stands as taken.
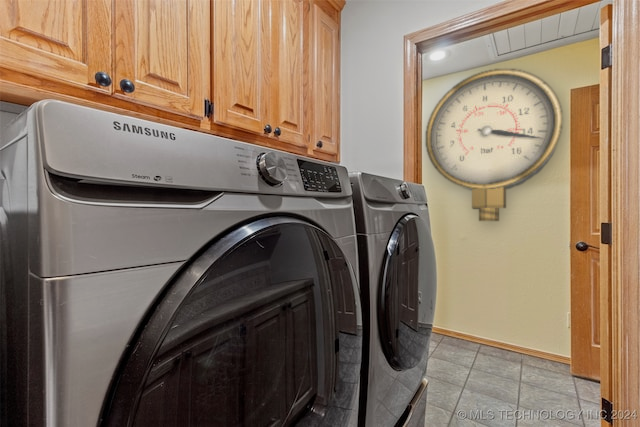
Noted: {"value": 14.5, "unit": "bar"}
